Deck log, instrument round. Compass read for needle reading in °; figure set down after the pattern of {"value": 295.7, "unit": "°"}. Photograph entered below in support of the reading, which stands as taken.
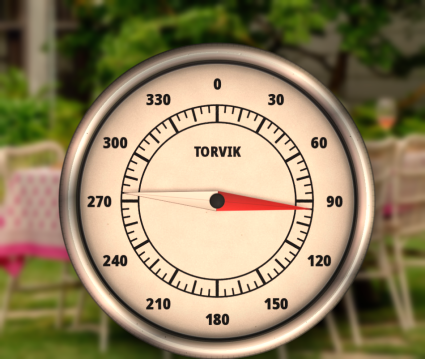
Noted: {"value": 95, "unit": "°"}
